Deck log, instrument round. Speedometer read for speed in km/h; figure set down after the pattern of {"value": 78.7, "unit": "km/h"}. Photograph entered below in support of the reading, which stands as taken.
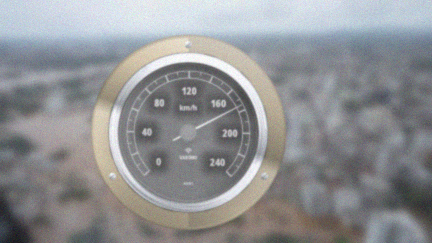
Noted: {"value": 175, "unit": "km/h"}
